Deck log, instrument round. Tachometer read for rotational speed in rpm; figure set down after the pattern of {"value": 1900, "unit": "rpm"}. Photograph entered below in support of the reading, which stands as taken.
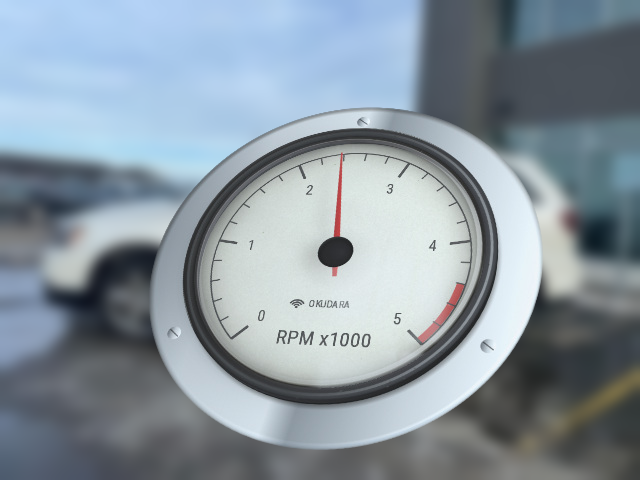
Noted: {"value": 2400, "unit": "rpm"}
